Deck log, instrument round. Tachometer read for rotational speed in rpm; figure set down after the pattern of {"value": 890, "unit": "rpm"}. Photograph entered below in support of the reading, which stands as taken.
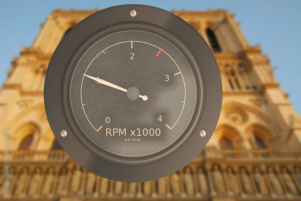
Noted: {"value": 1000, "unit": "rpm"}
